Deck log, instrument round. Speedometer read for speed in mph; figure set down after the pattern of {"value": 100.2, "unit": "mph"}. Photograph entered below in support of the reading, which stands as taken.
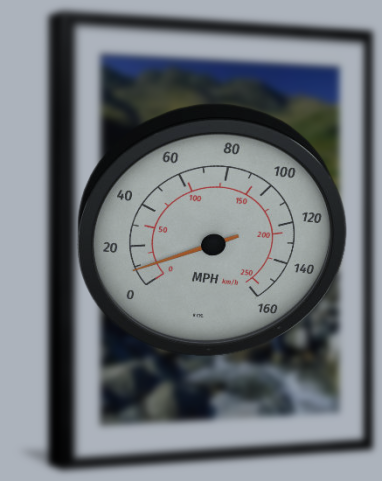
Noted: {"value": 10, "unit": "mph"}
